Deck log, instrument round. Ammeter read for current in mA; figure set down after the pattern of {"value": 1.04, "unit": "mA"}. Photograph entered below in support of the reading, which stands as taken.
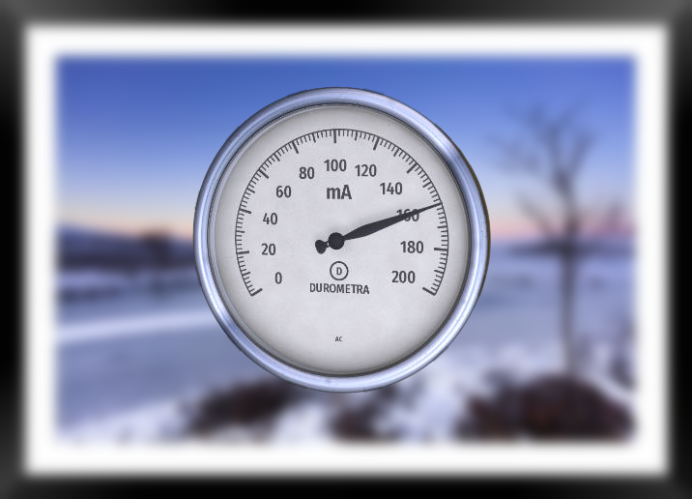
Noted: {"value": 160, "unit": "mA"}
